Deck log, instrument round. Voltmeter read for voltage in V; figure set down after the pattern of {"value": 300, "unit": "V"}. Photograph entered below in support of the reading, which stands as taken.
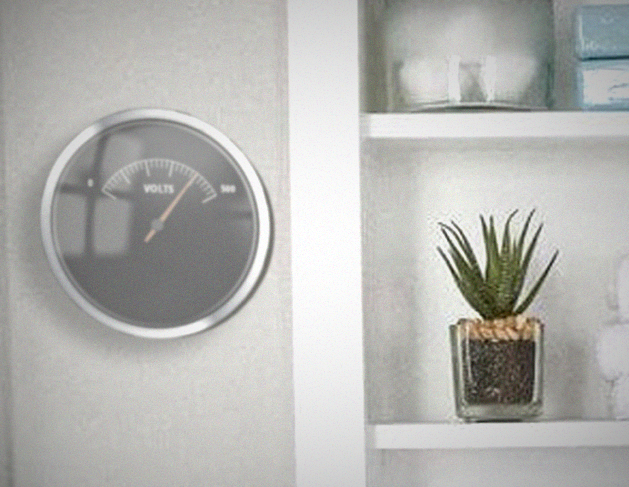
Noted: {"value": 400, "unit": "V"}
